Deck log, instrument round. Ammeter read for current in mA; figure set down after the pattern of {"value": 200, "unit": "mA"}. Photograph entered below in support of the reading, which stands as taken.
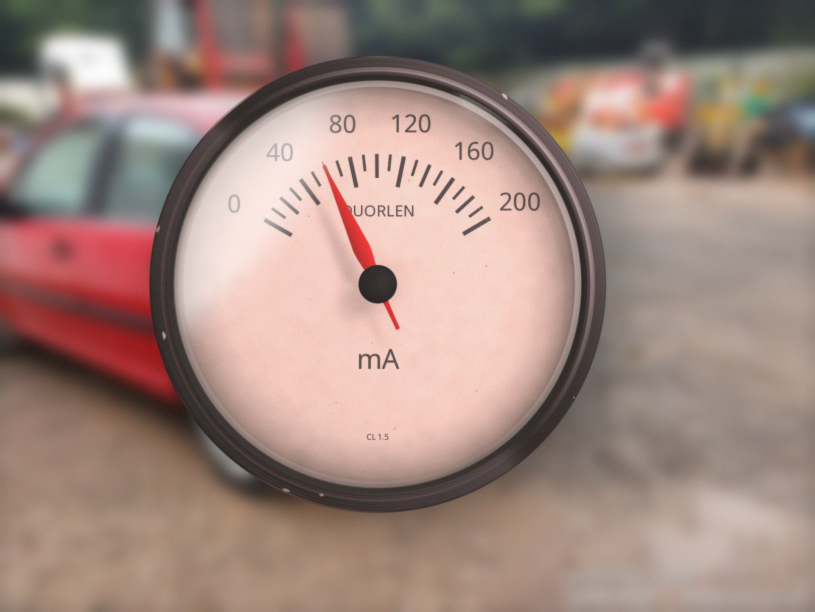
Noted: {"value": 60, "unit": "mA"}
